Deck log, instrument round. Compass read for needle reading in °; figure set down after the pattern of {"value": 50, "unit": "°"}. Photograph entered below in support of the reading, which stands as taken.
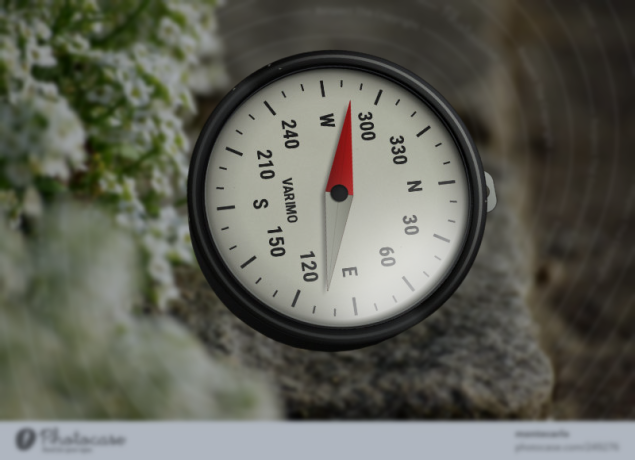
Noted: {"value": 285, "unit": "°"}
